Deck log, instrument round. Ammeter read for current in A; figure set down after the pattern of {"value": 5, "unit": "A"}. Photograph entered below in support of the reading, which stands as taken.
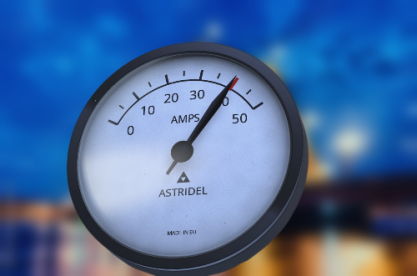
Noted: {"value": 40, "unit": "A"}
